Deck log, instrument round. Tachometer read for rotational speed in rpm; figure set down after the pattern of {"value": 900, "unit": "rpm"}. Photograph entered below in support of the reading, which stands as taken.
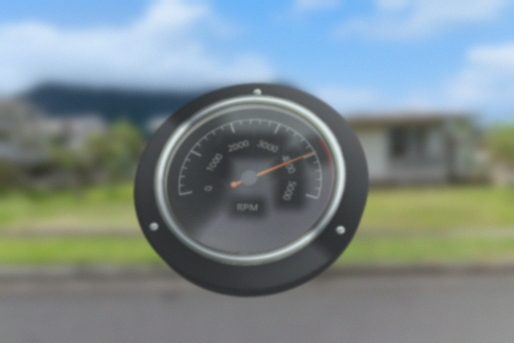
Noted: {"value": 4000, "unit": "rpm"}
